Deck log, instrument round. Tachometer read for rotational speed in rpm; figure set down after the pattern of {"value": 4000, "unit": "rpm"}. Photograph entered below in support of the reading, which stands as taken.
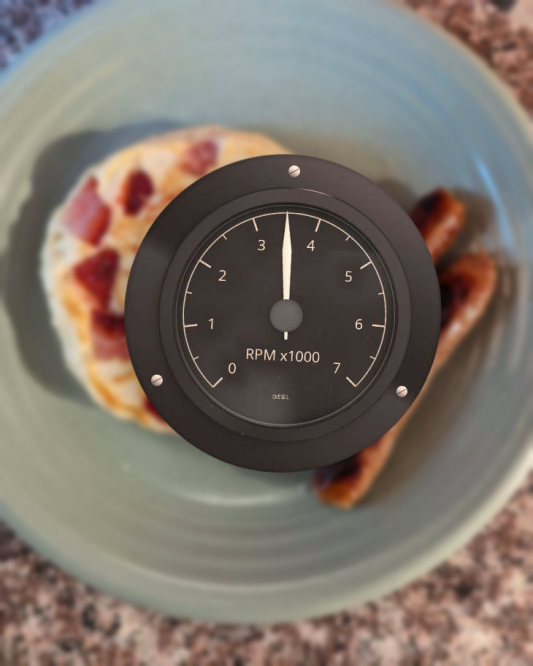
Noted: {"value": 3500, "unit": "rpm"}
